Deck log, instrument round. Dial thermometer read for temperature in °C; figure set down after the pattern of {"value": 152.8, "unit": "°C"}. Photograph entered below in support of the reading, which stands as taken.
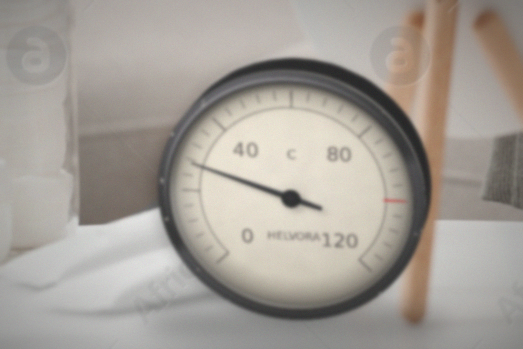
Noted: {"value": 28, "unit": "°C"}
